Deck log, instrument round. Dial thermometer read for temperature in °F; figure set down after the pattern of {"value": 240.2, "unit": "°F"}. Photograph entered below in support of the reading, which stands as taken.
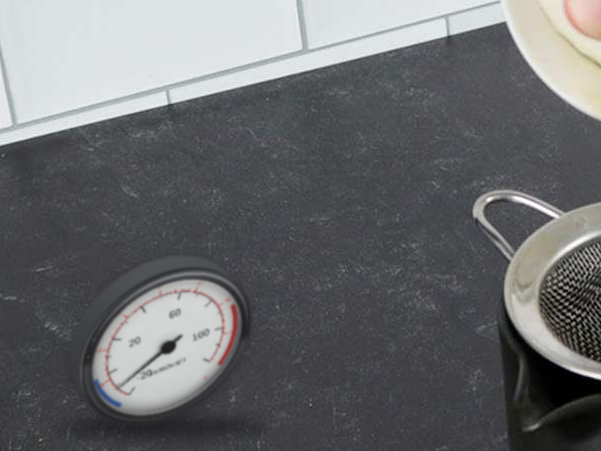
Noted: {"value": -10, "unit": "°F"}
